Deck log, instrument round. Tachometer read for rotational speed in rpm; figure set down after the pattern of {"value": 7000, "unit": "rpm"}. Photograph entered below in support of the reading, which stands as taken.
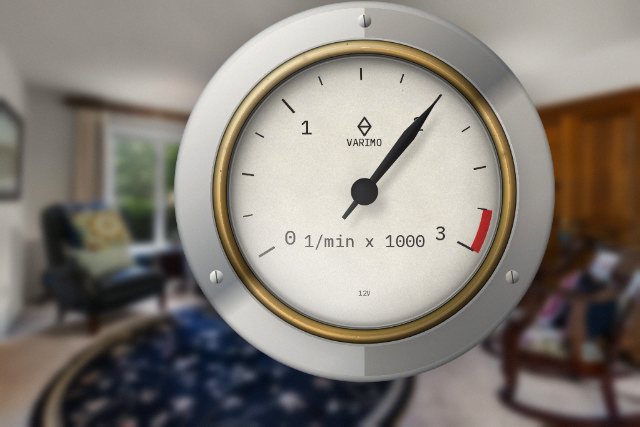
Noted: {"value": 2000, "unit": "rpm"}
